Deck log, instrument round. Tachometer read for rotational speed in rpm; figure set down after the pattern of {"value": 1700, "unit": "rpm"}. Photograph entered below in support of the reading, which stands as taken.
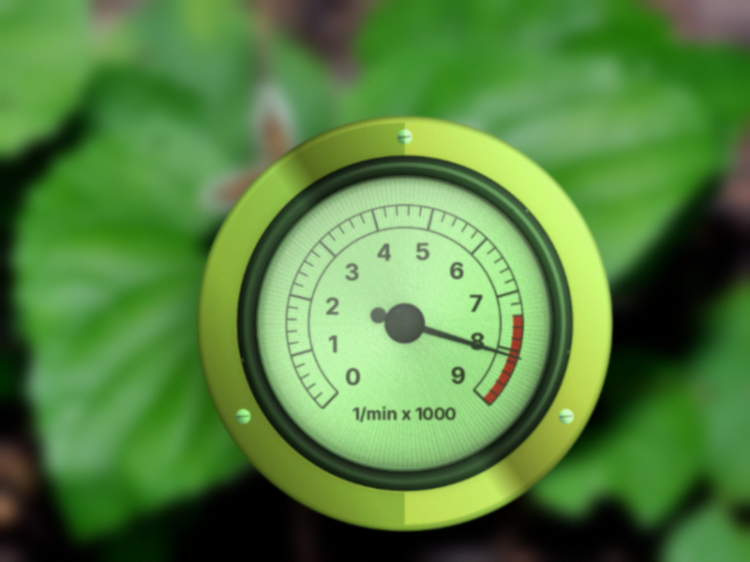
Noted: {"value": 8100, "unit": "rpm"}
